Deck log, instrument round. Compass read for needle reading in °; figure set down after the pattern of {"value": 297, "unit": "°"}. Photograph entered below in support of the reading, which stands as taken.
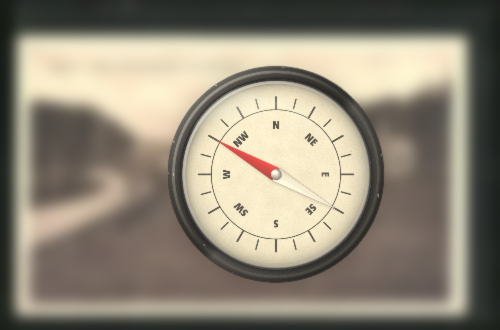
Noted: {"value": 300, "unit": "°"}
